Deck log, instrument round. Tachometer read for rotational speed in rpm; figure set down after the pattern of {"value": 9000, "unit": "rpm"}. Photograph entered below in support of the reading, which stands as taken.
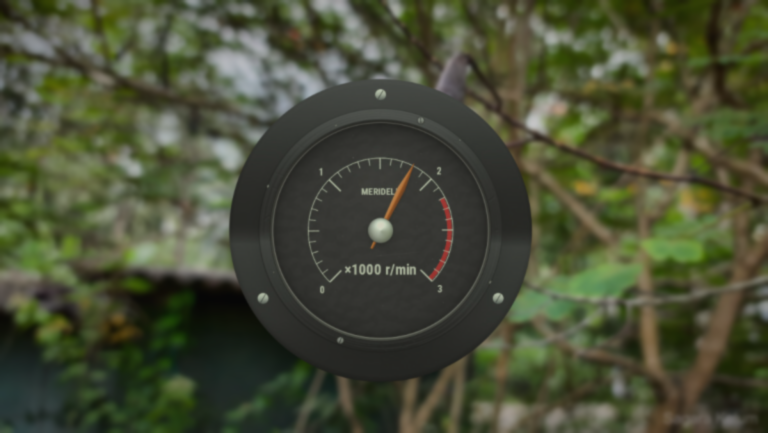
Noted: {"value": 1800, "unit": "rpm"}
